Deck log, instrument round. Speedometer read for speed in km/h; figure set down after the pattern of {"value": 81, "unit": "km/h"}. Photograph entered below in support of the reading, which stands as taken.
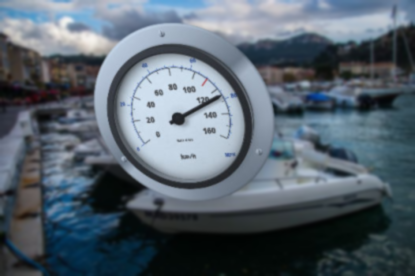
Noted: {"value": 125, "unit": "km/h"}
